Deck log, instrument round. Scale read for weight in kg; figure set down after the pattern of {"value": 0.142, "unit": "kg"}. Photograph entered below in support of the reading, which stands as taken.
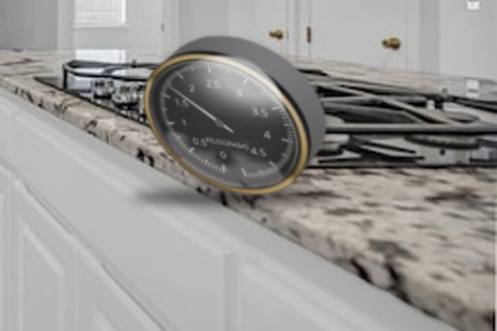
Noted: {"value": 1.75, "unit": "kg"}
